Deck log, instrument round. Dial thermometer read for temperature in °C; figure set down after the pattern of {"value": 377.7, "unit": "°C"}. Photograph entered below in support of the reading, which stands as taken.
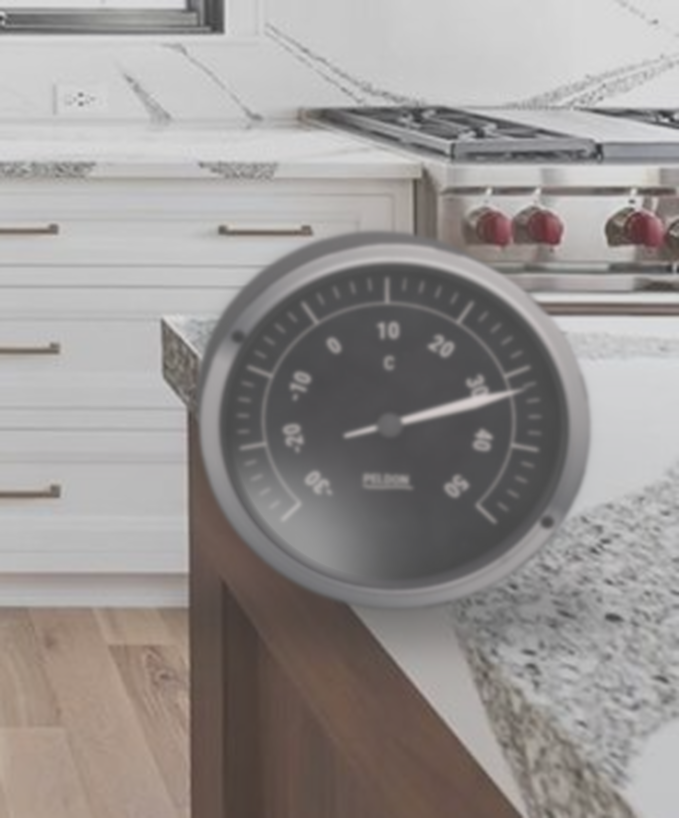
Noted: {"value": 32, "unit": "°C"}
